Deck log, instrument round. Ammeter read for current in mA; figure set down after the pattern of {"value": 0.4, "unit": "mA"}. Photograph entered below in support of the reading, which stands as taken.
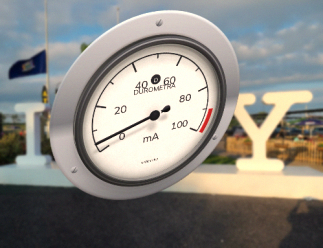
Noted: {"value": 5, "unit": "mA"}
